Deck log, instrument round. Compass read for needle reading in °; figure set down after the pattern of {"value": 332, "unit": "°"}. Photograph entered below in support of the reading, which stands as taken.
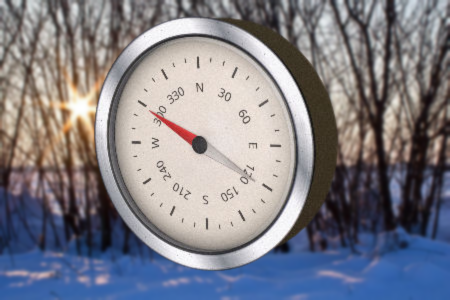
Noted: {"value": 300, "unit": "°"}
